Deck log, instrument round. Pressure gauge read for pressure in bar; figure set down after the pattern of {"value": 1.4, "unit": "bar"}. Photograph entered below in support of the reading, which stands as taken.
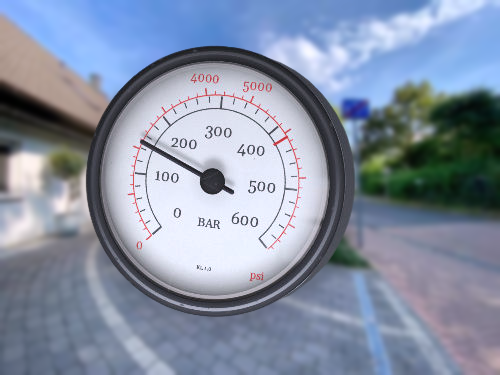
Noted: {"value": 150, "unit": "bar"}
